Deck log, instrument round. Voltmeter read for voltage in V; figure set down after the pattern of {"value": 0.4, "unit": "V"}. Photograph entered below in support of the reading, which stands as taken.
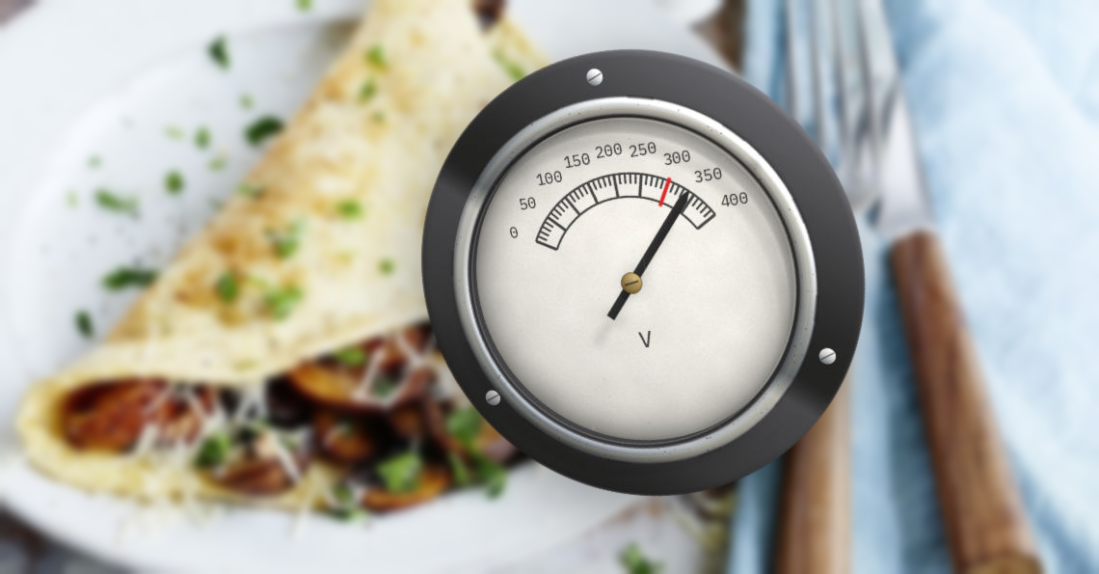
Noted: {"value": 340, "unit": "V"}
